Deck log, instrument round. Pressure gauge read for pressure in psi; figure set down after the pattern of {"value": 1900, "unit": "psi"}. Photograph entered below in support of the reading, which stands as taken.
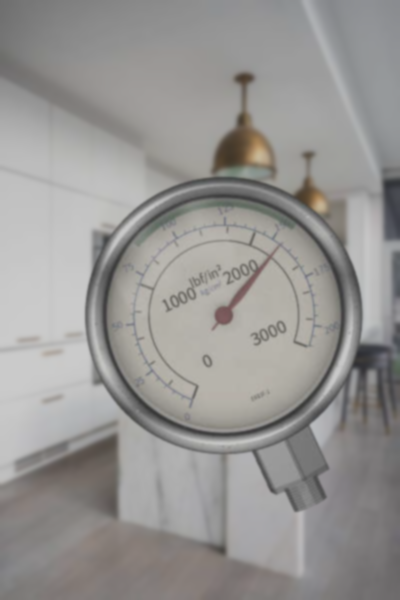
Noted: {"value": 2200, "unit": "psi"}
